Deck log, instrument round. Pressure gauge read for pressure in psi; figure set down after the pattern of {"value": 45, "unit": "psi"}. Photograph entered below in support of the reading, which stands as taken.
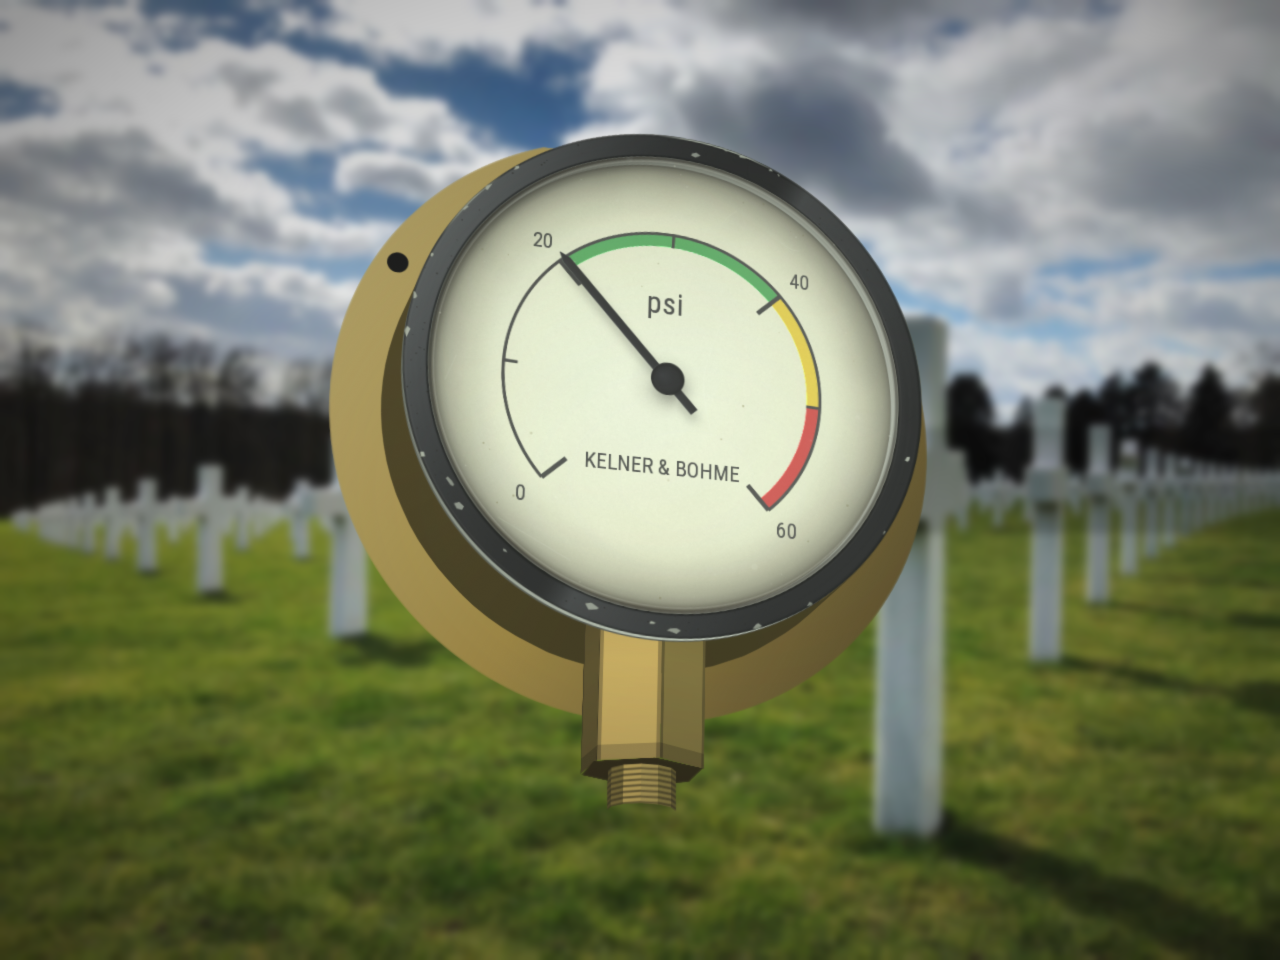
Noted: {"value": 20, "unit": "psi"}
